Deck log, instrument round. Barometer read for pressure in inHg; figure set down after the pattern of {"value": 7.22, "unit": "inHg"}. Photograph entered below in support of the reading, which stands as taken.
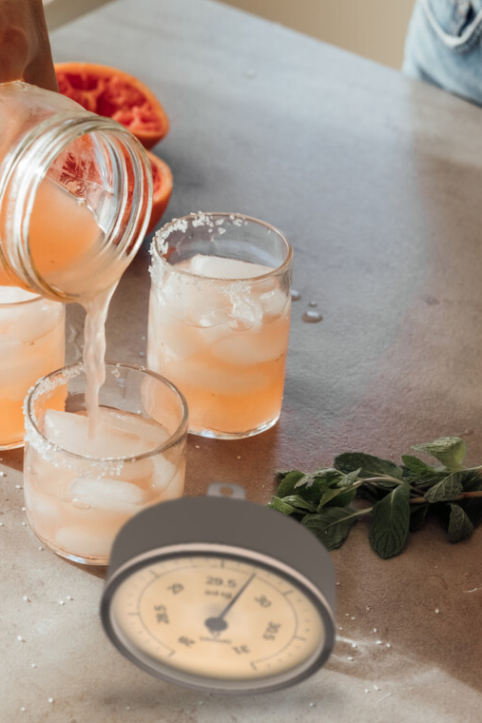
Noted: {"value": 29.7, "unit": "inHg"}
